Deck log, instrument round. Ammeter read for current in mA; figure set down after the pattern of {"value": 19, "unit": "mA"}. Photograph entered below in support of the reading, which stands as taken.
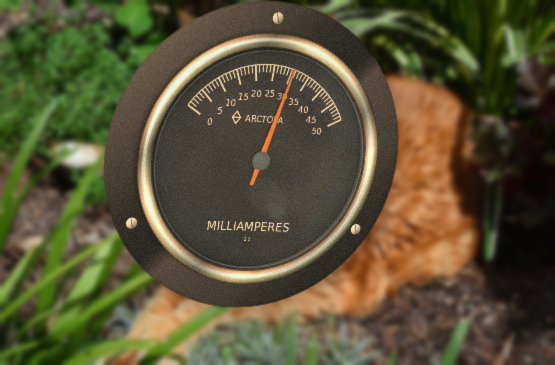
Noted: {"value": 30, "unit": "mA"}
